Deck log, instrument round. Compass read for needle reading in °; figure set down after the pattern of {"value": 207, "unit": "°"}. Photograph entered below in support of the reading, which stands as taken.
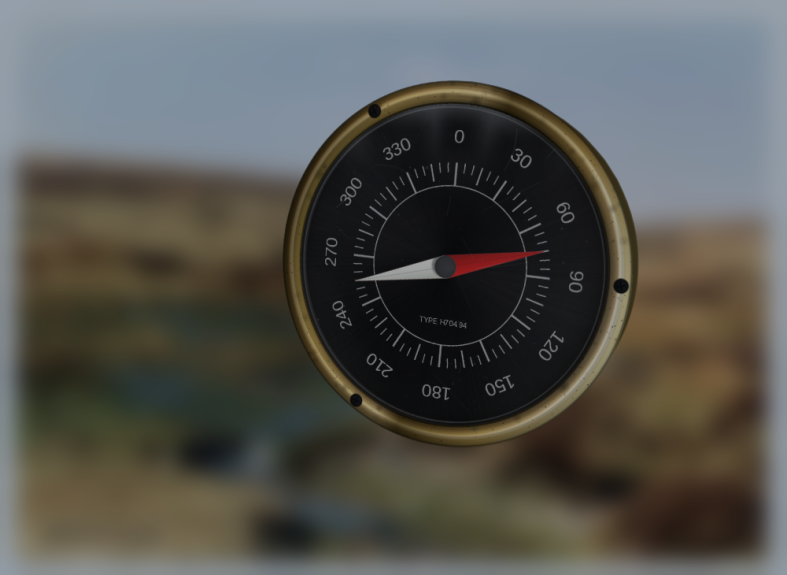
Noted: {"value": 75, "unit": "°"}
